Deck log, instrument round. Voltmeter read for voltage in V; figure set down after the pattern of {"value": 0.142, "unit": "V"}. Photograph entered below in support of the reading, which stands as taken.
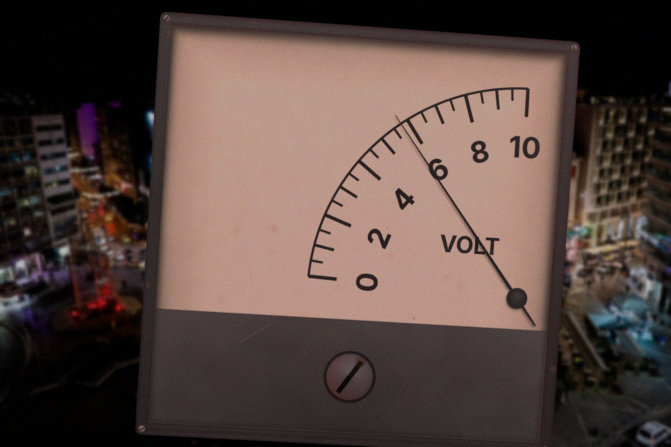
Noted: {"value": 5.75, "unit": "V"}
